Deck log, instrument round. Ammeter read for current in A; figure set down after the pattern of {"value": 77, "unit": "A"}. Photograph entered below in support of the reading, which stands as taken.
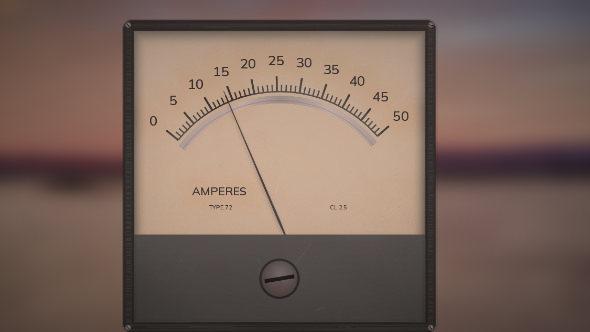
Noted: {"value": 14, "unit": "A"}
